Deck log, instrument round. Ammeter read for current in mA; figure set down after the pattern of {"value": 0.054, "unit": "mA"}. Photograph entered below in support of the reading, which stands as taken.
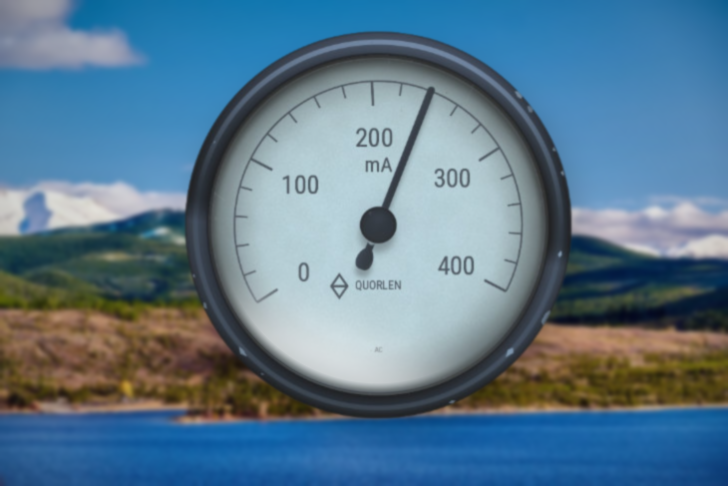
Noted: {"value": 240, "unit": "mA"}
